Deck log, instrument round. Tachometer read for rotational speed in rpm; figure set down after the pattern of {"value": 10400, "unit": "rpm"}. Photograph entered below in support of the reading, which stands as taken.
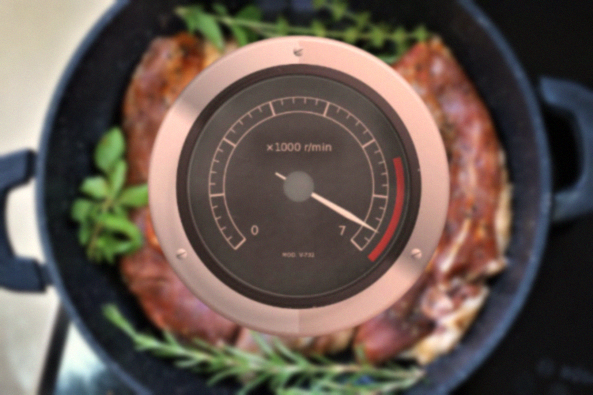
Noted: {"value": 6600, "unit": "rpm"}
